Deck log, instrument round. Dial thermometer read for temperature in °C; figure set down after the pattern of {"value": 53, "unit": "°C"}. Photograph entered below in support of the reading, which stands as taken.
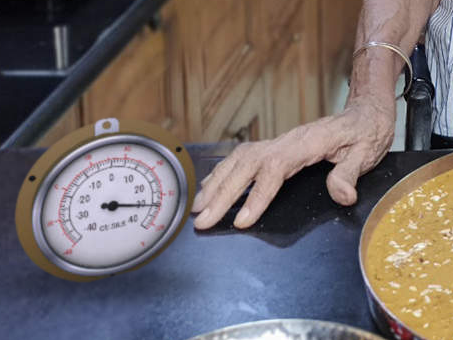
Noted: {"value": 30, "unit": "°C"}
